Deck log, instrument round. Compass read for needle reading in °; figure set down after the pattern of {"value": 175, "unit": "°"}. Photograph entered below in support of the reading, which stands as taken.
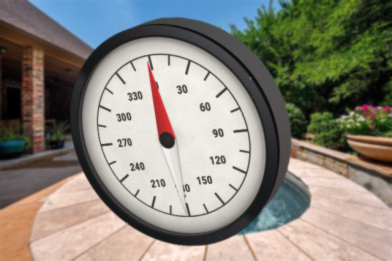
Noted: {"value": 0, "unit": "°"}
